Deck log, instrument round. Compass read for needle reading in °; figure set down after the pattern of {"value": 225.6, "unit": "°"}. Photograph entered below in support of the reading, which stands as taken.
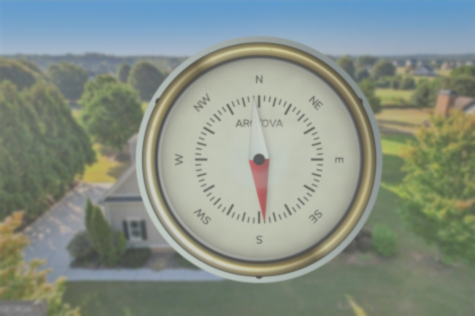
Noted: {"value": 175, "unit": "°"}
